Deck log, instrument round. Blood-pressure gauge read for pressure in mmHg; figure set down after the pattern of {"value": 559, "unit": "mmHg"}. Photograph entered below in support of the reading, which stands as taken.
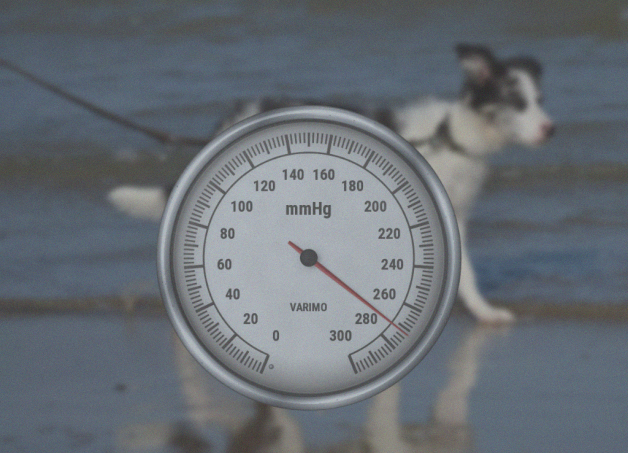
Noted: {"value": 272, "unit": "mmHg"}
